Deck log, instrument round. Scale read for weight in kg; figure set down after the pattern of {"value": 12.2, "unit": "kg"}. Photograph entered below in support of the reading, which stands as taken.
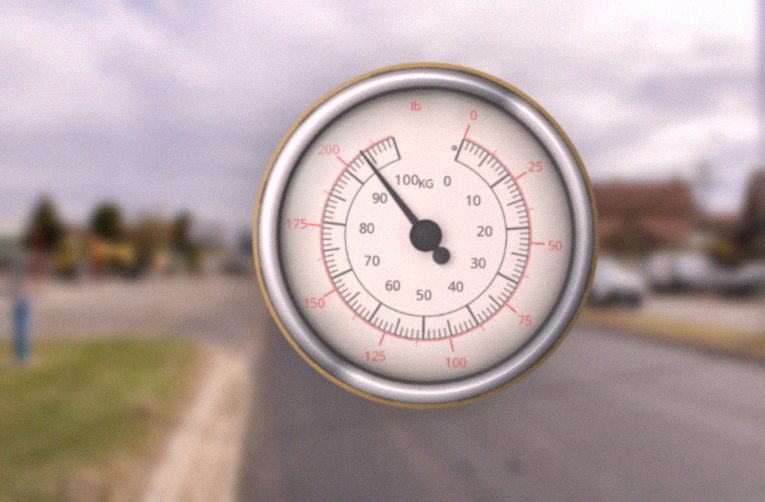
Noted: {"value": 94, "unit": "kg"}
